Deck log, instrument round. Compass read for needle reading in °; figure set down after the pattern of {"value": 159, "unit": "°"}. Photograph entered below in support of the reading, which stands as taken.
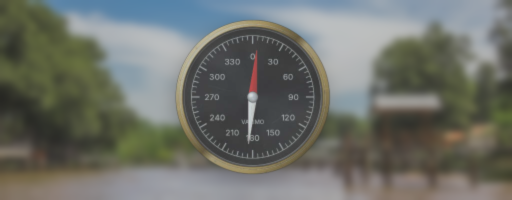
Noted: {"value": 5, "unit": "°"}
